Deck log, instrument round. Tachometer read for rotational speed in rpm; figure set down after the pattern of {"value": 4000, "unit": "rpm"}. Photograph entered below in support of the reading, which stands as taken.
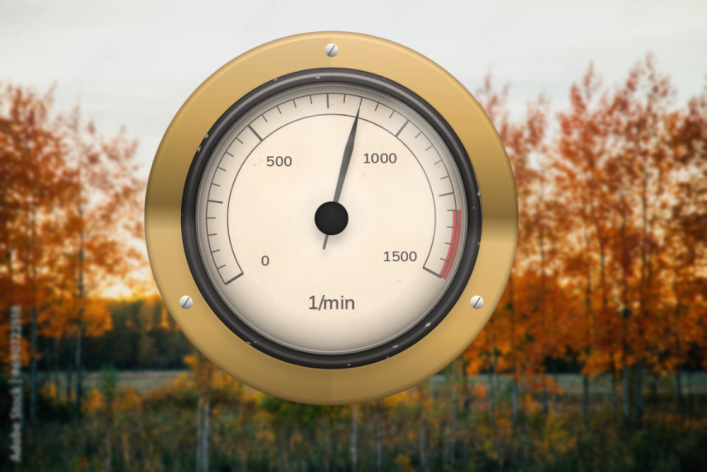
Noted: {"value": 850, "unit": "rpm"}
